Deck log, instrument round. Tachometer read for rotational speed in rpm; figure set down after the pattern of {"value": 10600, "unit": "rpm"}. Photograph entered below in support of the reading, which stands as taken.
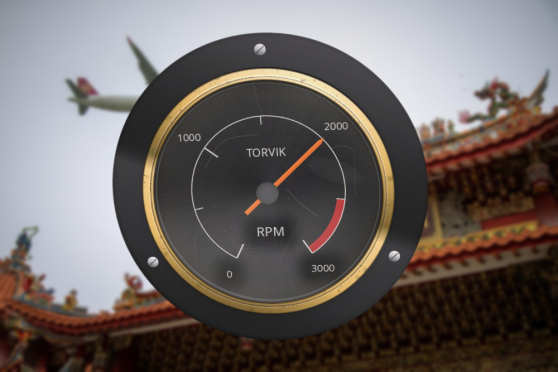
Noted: {"value": 2000, "unit": "rpm"}
